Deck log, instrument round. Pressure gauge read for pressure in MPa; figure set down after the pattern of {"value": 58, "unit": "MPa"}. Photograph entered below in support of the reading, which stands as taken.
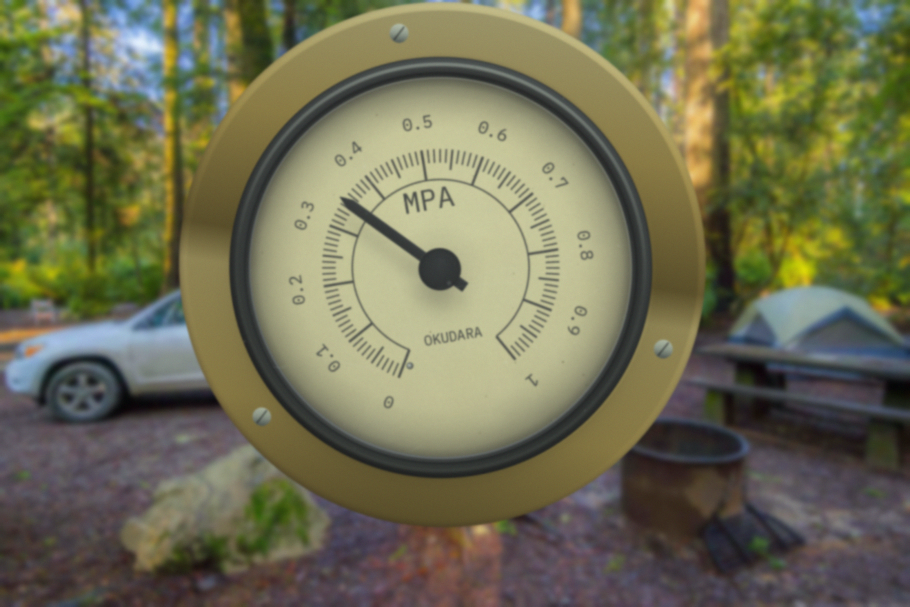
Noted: {"value": 0.35, "unit": "MPa"}
